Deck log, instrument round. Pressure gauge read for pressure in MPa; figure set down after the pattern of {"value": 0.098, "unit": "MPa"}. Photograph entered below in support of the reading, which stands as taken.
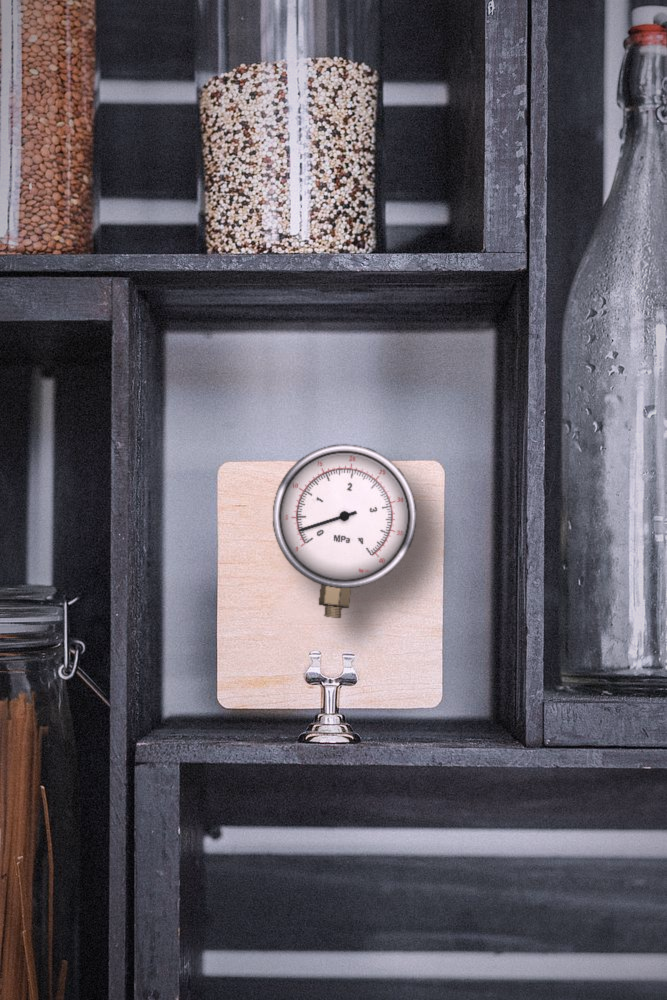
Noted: {"value": 0.25, "unit": "MPa"}
